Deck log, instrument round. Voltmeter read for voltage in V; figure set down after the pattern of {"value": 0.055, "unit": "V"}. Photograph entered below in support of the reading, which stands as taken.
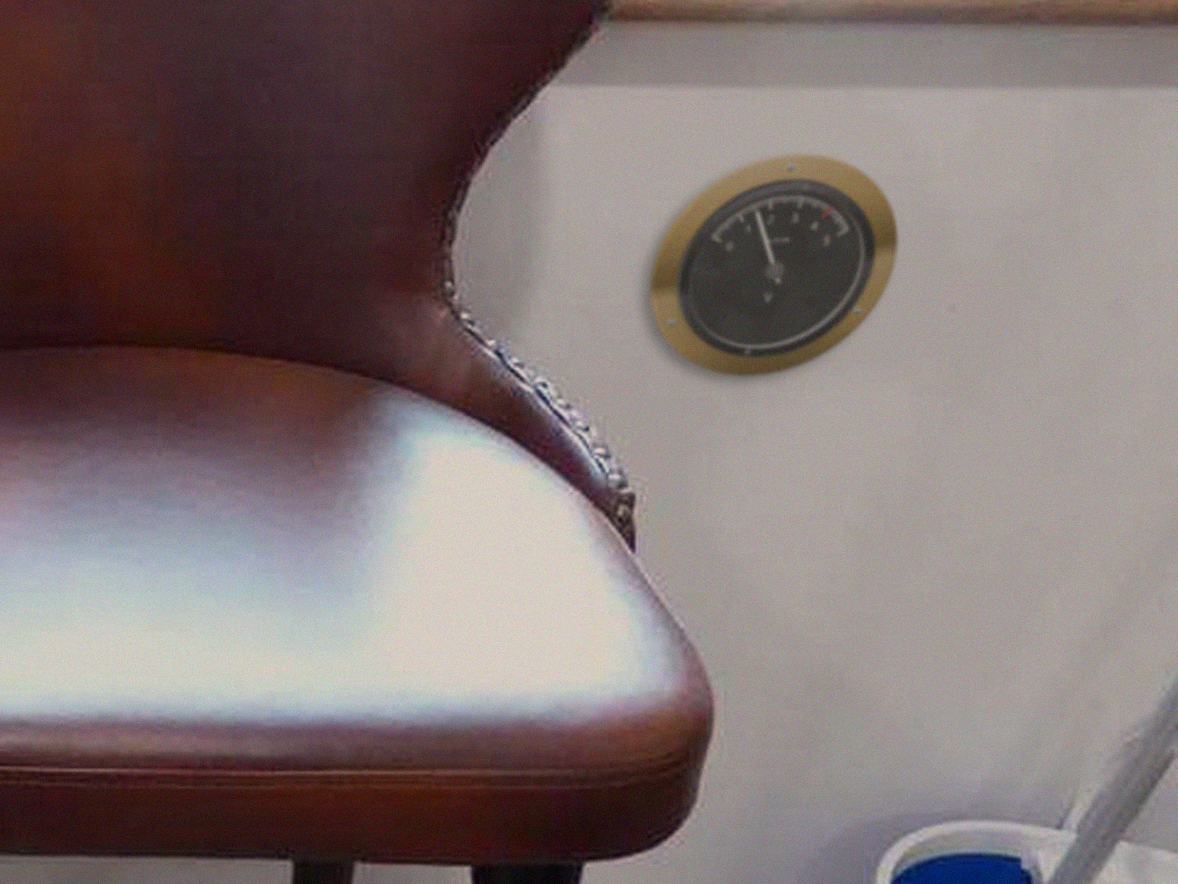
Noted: {"value": 1.5, "unit": "V"}
